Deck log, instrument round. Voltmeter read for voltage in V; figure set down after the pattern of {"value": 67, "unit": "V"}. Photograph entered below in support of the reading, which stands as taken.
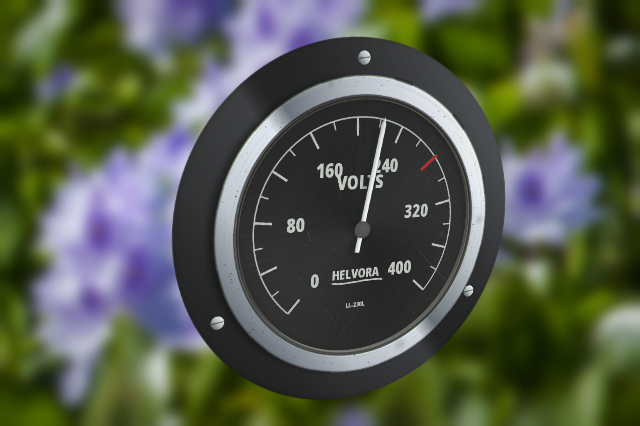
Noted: {"value": 220, "unit": "V"}
